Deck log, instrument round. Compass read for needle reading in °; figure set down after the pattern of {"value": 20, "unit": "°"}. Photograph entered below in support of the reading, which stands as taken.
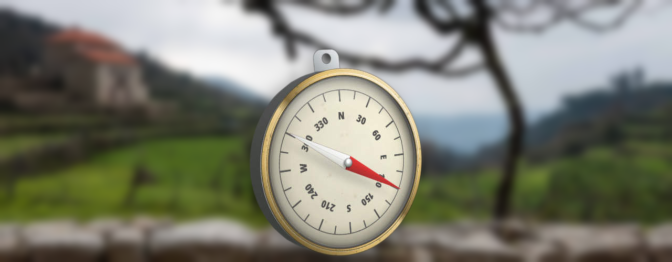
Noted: {"value": 120, "unit": "°"}
